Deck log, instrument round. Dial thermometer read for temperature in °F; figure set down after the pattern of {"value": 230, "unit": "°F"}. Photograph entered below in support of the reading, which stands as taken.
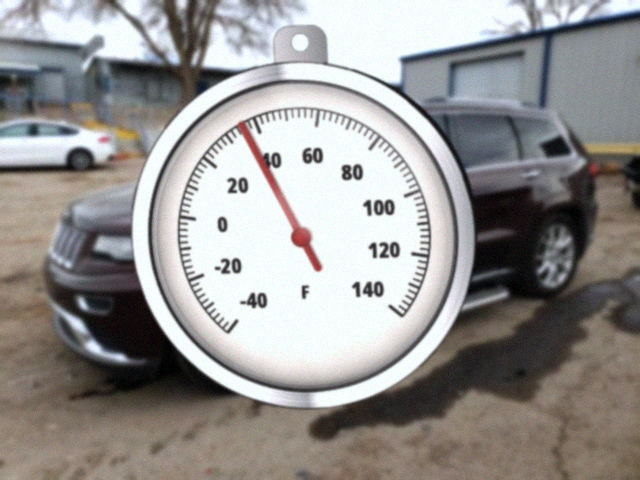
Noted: {"value": 36, "unit": "°F"}
